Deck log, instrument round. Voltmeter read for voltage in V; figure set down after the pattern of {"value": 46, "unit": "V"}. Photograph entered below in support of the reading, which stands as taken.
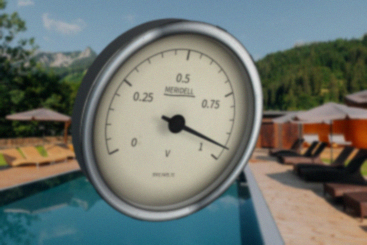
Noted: {"value": 0.95, "unit": "V"}
